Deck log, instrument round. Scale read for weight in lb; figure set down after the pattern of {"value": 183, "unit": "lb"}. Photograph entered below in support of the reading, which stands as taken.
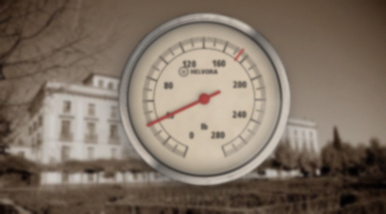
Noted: {"value": 40, "unit": "lb"}
